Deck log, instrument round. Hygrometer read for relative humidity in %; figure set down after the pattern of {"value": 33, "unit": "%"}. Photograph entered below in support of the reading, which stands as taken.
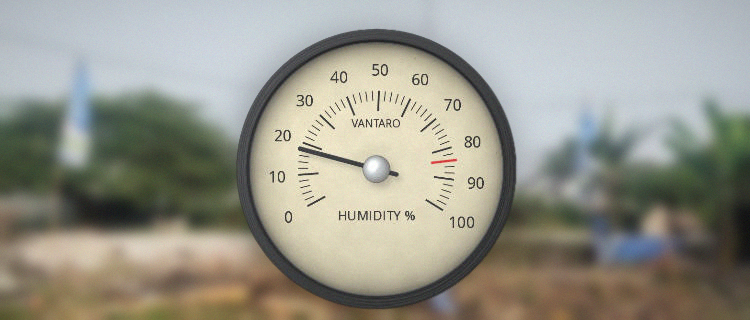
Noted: {"value": 18, "unit": "%"}
